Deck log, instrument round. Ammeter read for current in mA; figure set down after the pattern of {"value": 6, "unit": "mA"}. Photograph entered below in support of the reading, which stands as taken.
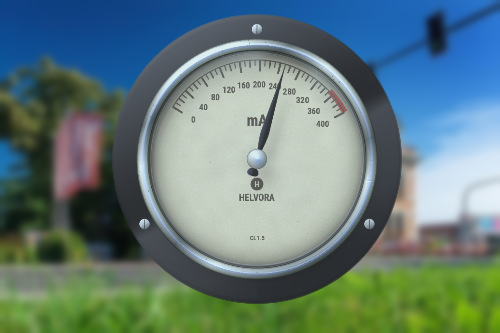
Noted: {"value": 250, "unit": "mA"}
